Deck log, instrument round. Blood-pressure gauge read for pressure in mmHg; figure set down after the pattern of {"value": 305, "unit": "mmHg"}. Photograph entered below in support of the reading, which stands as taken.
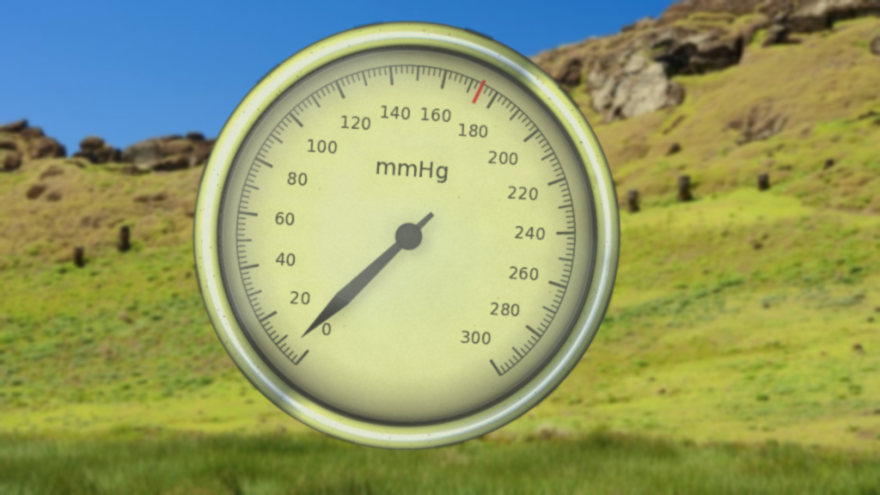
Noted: {"value": 6, "unit": "mmHg"}
